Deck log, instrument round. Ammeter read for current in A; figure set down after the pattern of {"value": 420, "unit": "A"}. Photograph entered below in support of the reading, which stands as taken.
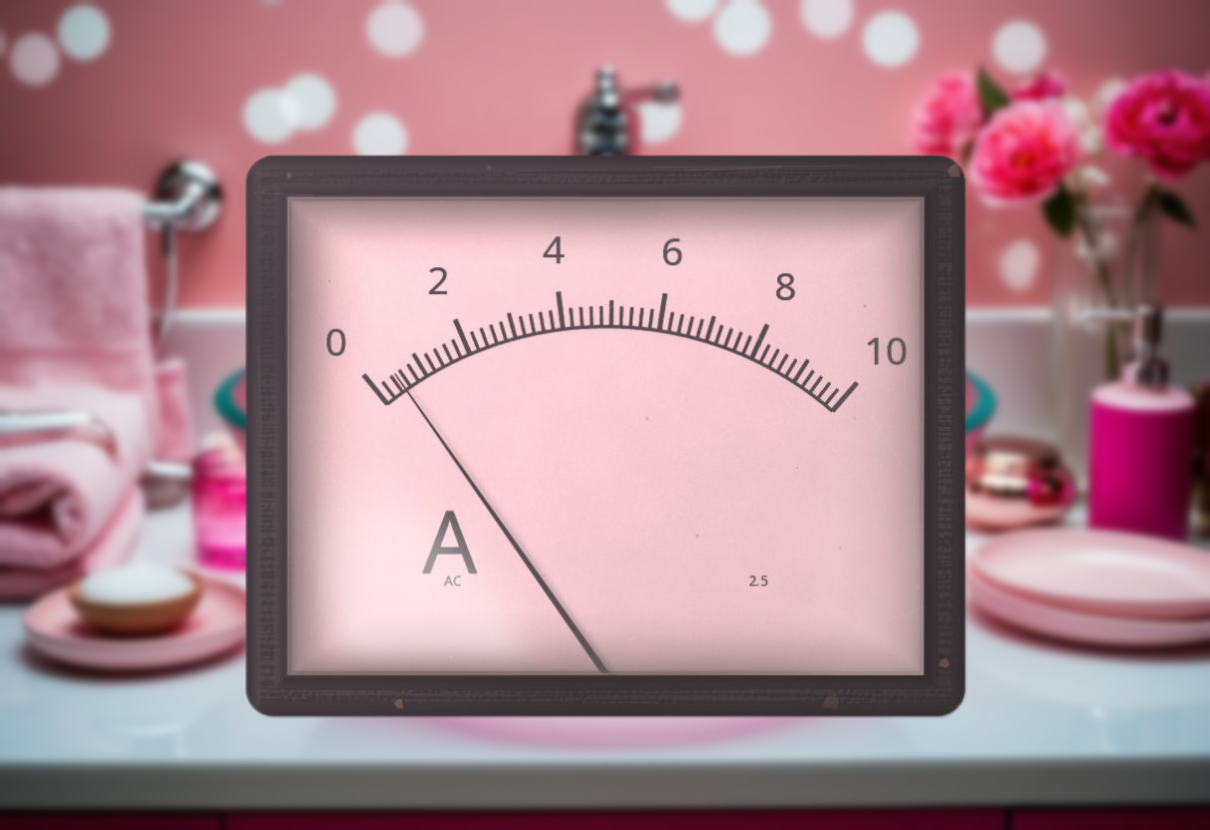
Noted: {"value": 0.5, "unit": "A"}
